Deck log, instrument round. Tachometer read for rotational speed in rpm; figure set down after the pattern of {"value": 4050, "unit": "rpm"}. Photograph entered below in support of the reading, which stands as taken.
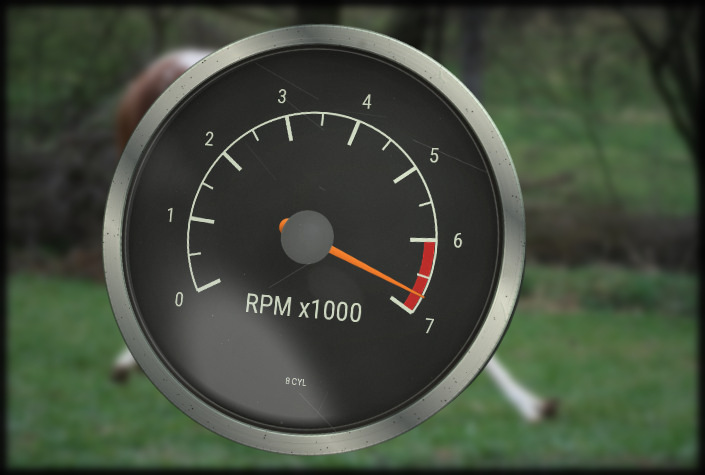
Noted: {"value": 6750, "unit": "rpm"}
